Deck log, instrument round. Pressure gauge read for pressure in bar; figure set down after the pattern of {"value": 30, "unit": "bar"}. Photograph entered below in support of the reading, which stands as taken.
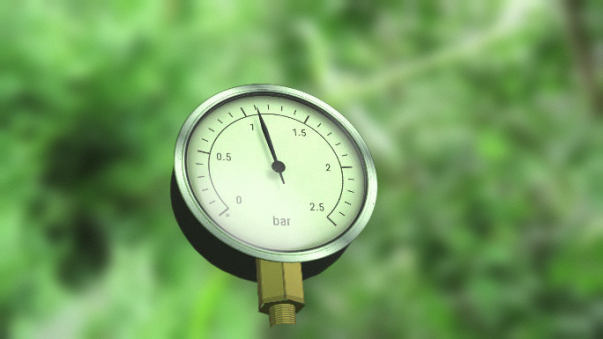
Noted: {"value": 1.1, "unit": "bar"}
